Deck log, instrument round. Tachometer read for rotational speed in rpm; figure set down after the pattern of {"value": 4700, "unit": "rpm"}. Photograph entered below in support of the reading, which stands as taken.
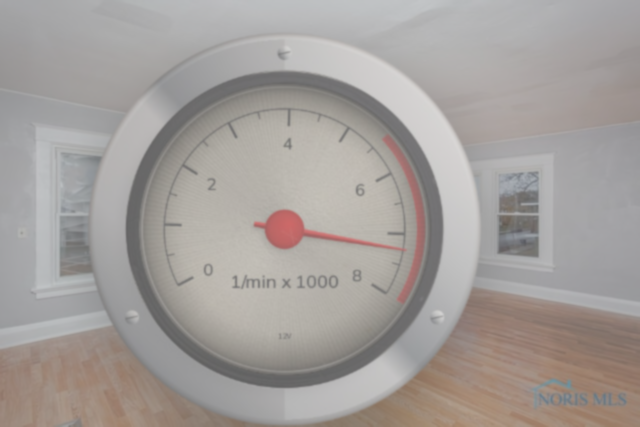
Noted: {"value": 7250, "unit": "rpm"}
